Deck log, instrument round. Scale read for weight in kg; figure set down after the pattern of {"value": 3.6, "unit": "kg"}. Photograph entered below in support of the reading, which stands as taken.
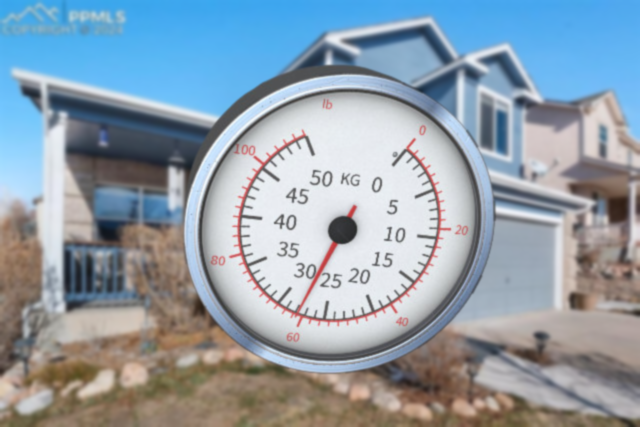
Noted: {"value": 28, "unit": "kg"}
